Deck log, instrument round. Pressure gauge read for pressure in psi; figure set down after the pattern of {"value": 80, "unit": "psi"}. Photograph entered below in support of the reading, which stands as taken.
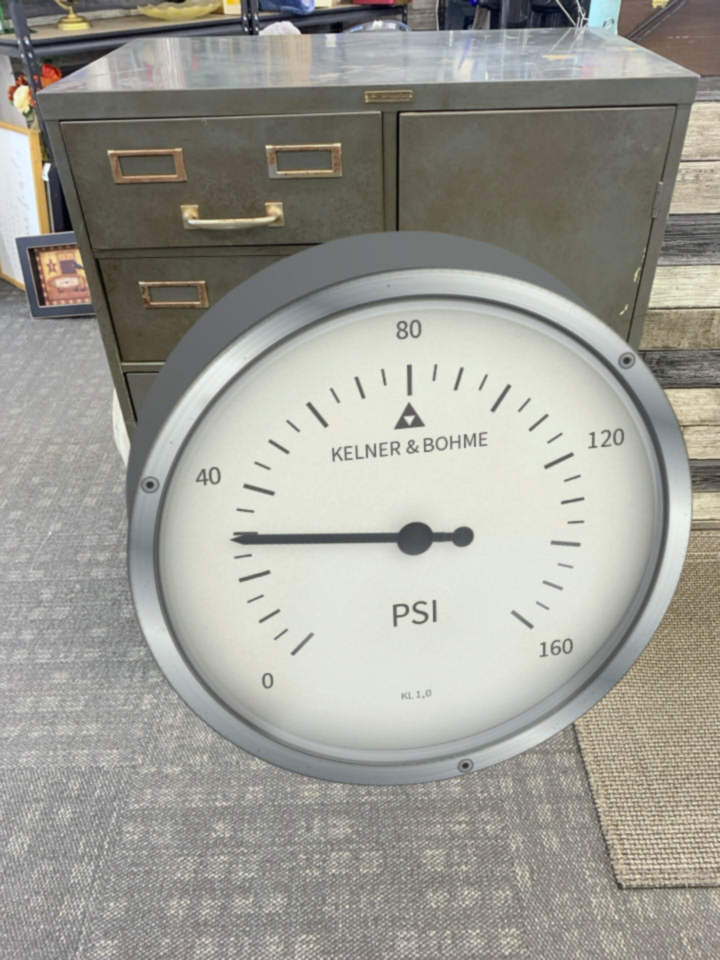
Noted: {"value": 30, "unit": "psi"}
